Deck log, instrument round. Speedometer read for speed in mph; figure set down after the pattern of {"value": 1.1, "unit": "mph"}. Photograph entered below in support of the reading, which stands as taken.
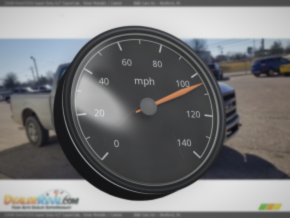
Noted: {"value": 105, "unit": "mph"}
